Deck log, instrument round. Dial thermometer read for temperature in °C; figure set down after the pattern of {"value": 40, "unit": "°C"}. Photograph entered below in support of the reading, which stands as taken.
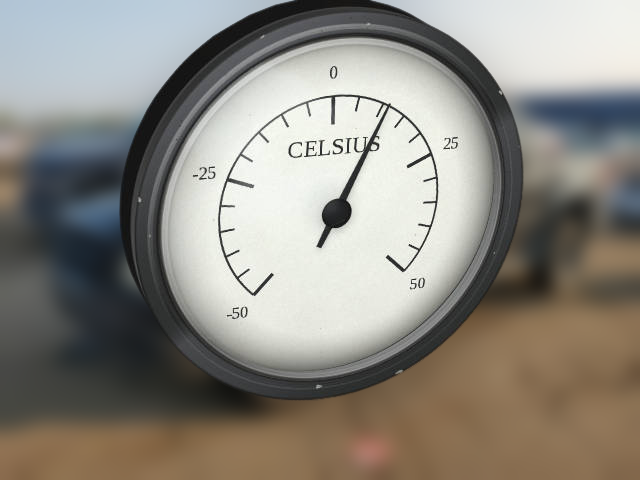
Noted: {"value": 10, "unit": "°C"}
